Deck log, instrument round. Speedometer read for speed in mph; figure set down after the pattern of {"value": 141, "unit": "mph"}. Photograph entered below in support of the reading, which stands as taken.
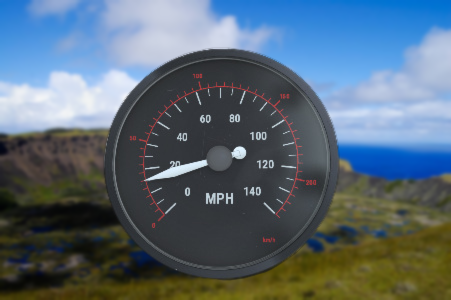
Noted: {"value": 15, "unit": "mph"}
